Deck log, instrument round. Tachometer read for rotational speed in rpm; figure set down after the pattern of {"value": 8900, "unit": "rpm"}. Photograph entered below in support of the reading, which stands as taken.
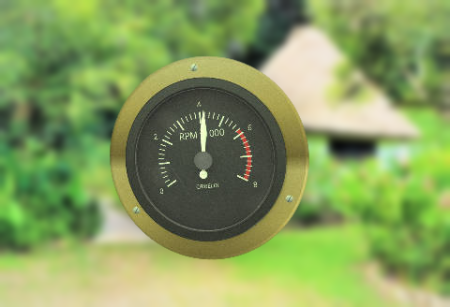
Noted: {"value": 4200, "unit": "rpm"}
